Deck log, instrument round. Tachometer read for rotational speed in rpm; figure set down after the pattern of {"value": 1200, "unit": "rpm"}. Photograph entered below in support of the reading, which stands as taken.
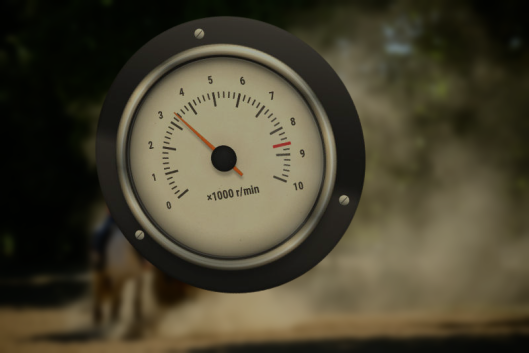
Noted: {"value": 3400, "unit": "rpm"}
